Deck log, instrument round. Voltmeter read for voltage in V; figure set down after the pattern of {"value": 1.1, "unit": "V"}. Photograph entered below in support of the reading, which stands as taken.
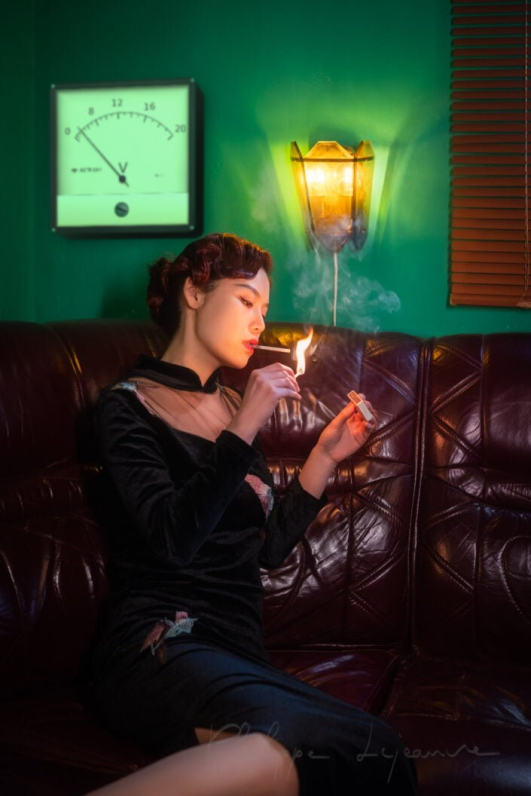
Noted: {"value": 4, "unit": "V"}
